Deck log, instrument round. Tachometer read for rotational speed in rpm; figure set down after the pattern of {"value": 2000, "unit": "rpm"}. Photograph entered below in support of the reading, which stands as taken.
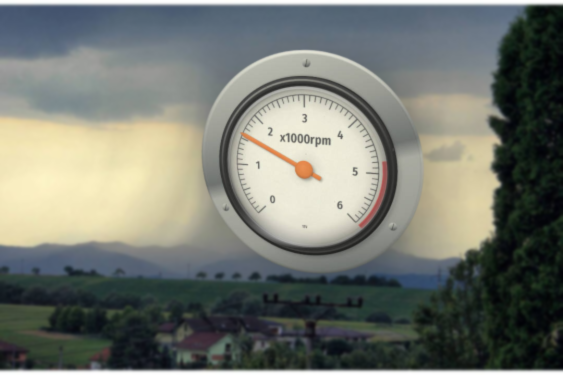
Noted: {"value": 1600, "unit": "rpm"}
